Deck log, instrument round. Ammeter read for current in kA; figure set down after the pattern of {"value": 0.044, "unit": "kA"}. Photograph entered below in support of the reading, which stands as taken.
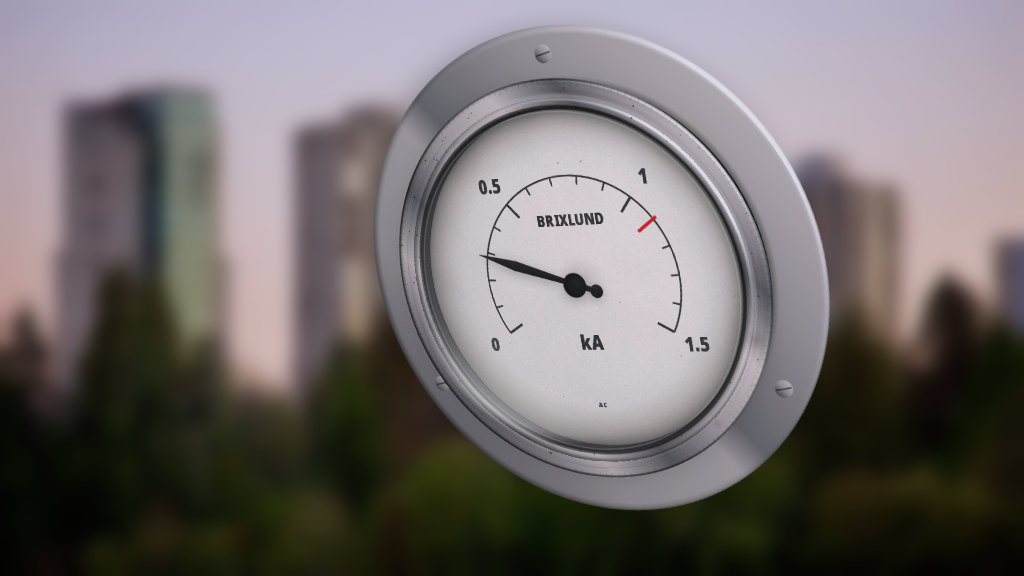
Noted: {"value": 0.3, "unit": "kA"}
